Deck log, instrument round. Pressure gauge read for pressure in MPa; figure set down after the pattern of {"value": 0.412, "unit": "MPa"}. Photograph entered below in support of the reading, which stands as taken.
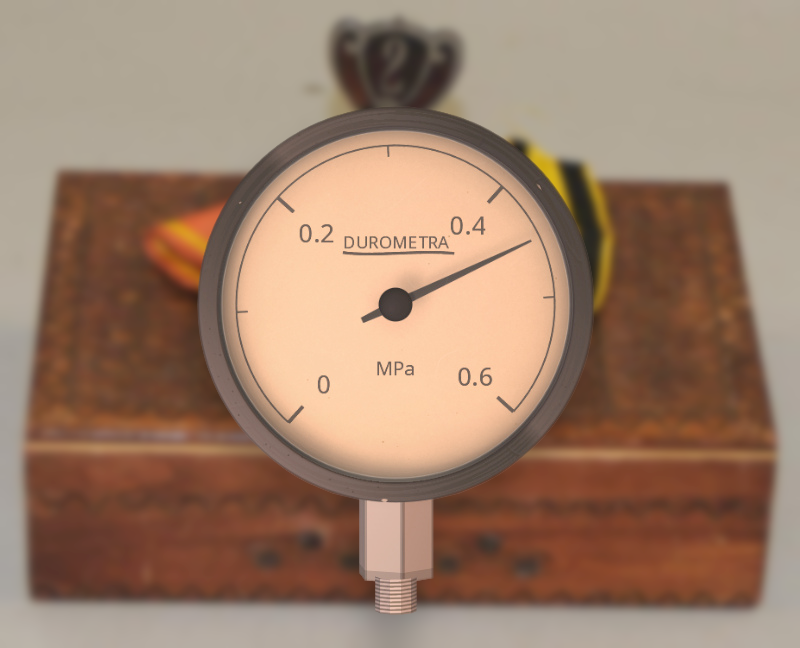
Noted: {"value": 0.45, "unit": "MPa"}
